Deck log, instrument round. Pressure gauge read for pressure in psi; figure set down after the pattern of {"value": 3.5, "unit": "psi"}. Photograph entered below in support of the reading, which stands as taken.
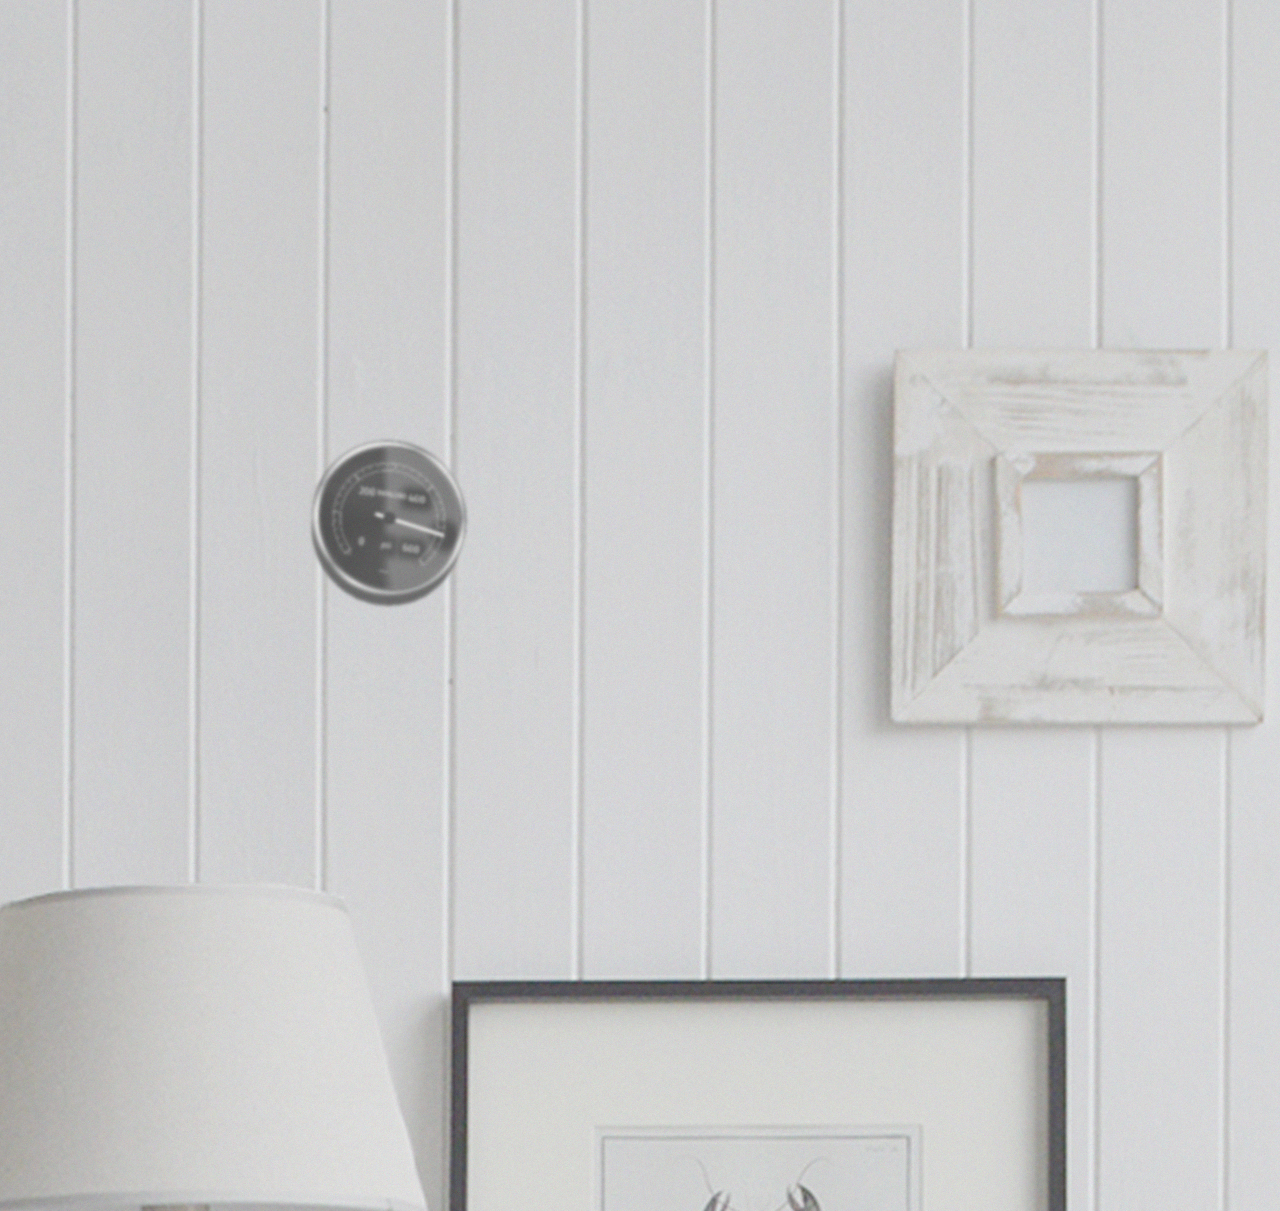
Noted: {"value": 520, "unit": "psi"}
